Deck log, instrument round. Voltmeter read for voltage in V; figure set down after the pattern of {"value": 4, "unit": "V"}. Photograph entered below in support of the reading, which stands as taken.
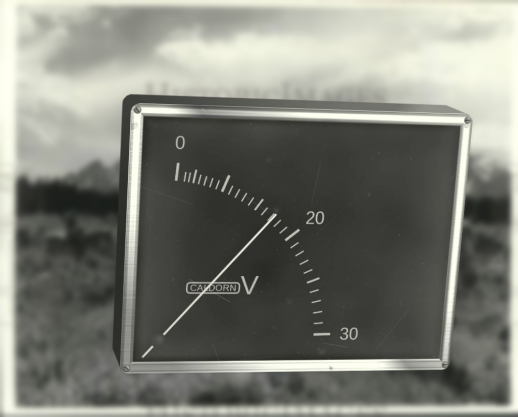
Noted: {"value": 17, "unit": "V"}
